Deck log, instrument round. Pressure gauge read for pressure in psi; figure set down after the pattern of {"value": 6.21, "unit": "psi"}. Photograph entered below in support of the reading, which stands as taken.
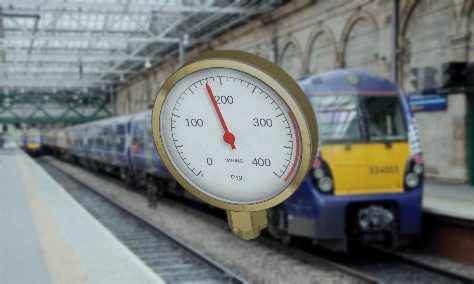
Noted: {"value": 180, "unit": "psi"}
